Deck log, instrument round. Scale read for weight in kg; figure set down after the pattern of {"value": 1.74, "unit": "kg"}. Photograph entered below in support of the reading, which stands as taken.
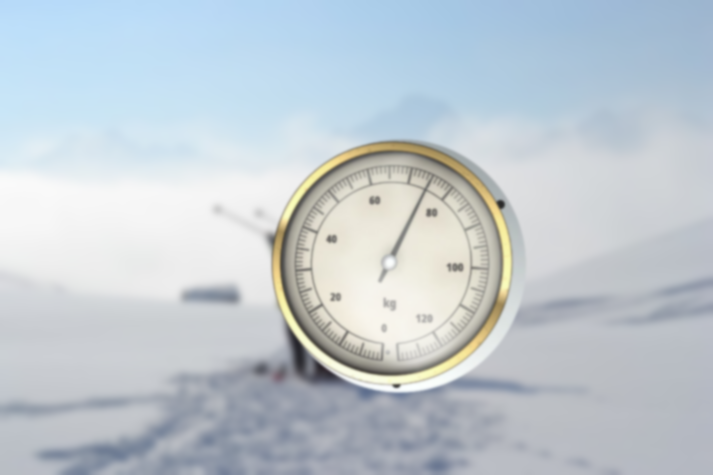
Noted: {"value": 75, "unit": "kg"}
